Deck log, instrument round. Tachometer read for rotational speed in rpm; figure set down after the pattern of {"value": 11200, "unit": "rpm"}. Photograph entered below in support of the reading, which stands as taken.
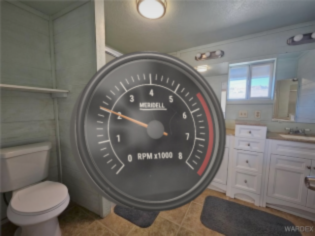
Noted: {"value": 2000, "unit": "rpm"}
